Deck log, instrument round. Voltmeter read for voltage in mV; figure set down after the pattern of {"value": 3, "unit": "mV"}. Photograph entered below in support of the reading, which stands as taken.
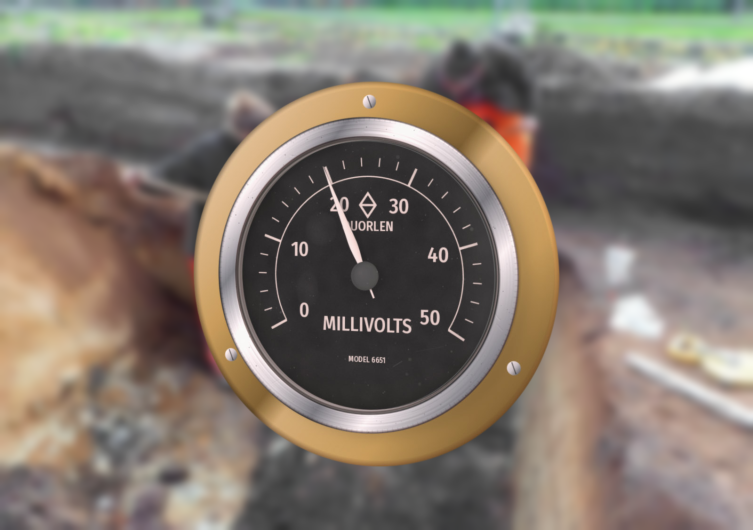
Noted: {"value": 20, "unit": "mV"}
